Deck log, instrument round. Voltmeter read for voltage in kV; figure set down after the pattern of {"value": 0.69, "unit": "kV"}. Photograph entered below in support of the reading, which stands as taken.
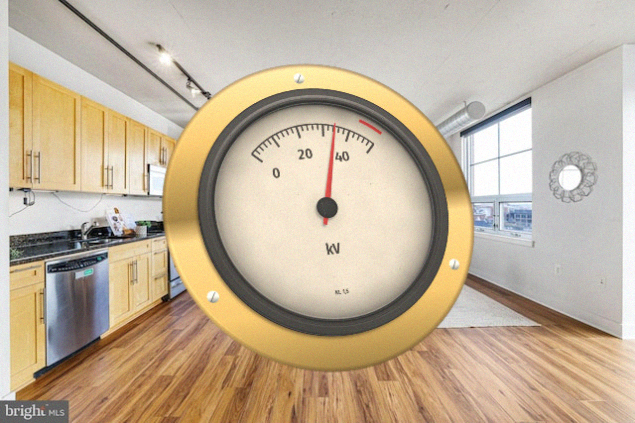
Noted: {"value": 34, "unit": "kV"}
